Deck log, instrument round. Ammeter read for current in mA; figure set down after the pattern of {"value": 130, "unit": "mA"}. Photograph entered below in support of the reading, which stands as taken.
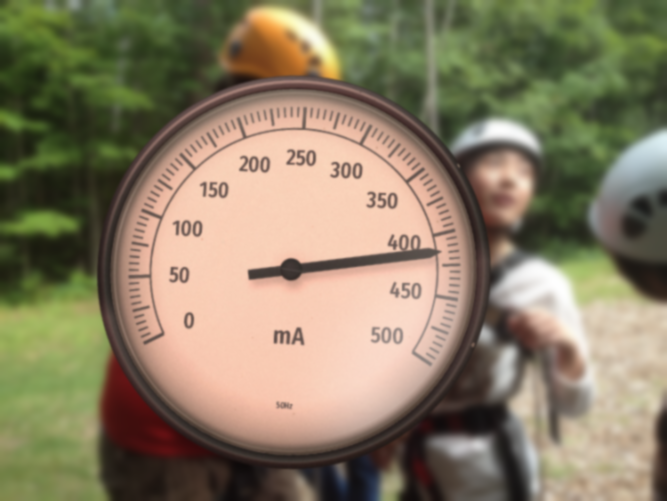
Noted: {"value": 415, "unit": "mA"}
